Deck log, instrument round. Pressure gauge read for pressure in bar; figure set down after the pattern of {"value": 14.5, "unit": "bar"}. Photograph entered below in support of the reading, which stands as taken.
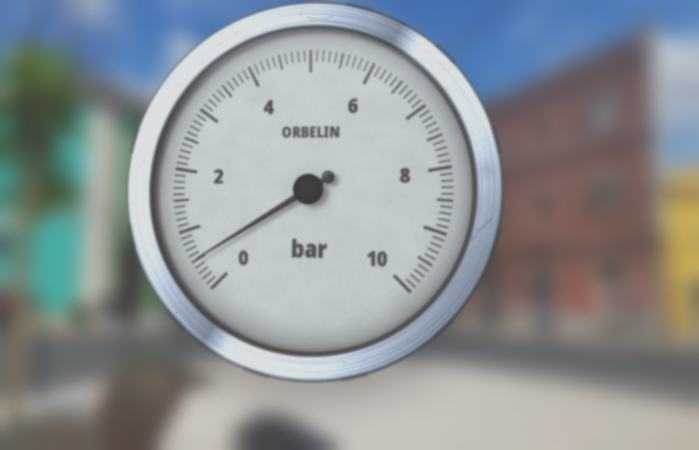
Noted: {"value": 0.5, "unit": "bar"}
